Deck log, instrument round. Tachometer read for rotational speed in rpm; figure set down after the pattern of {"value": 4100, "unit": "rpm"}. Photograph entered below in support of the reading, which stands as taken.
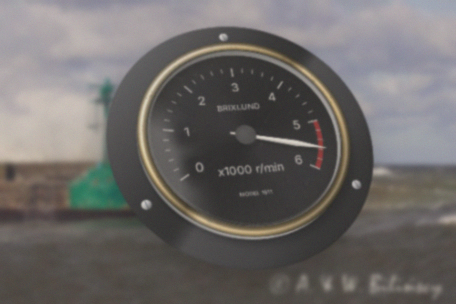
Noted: {"value": 5600, "unit": "rpm"}
